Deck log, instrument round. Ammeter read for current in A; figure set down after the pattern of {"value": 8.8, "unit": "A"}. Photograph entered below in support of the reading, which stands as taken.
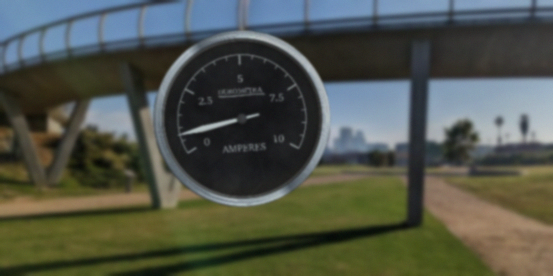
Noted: {"value": 0.75, "unit": "A"}
